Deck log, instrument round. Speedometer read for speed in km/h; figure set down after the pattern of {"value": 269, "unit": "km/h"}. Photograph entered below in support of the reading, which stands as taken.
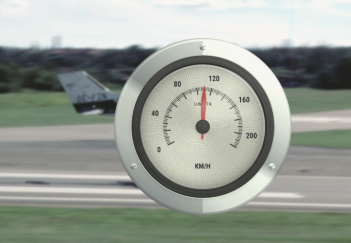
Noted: {"value": 110, "unit": "km/h"}
